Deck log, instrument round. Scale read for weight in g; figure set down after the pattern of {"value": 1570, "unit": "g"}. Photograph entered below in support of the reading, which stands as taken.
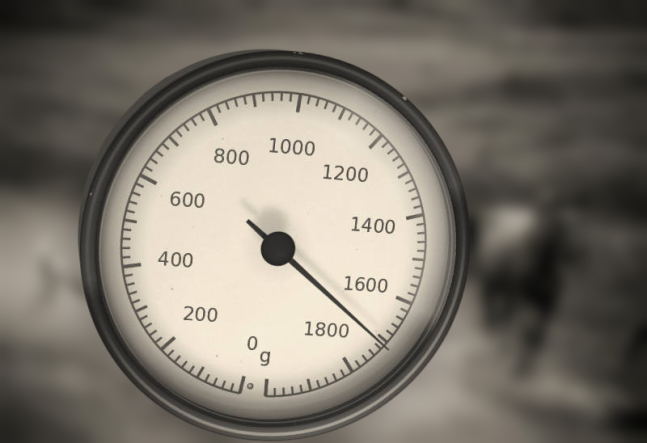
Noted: {"value": 1710, "unit": "g"}
